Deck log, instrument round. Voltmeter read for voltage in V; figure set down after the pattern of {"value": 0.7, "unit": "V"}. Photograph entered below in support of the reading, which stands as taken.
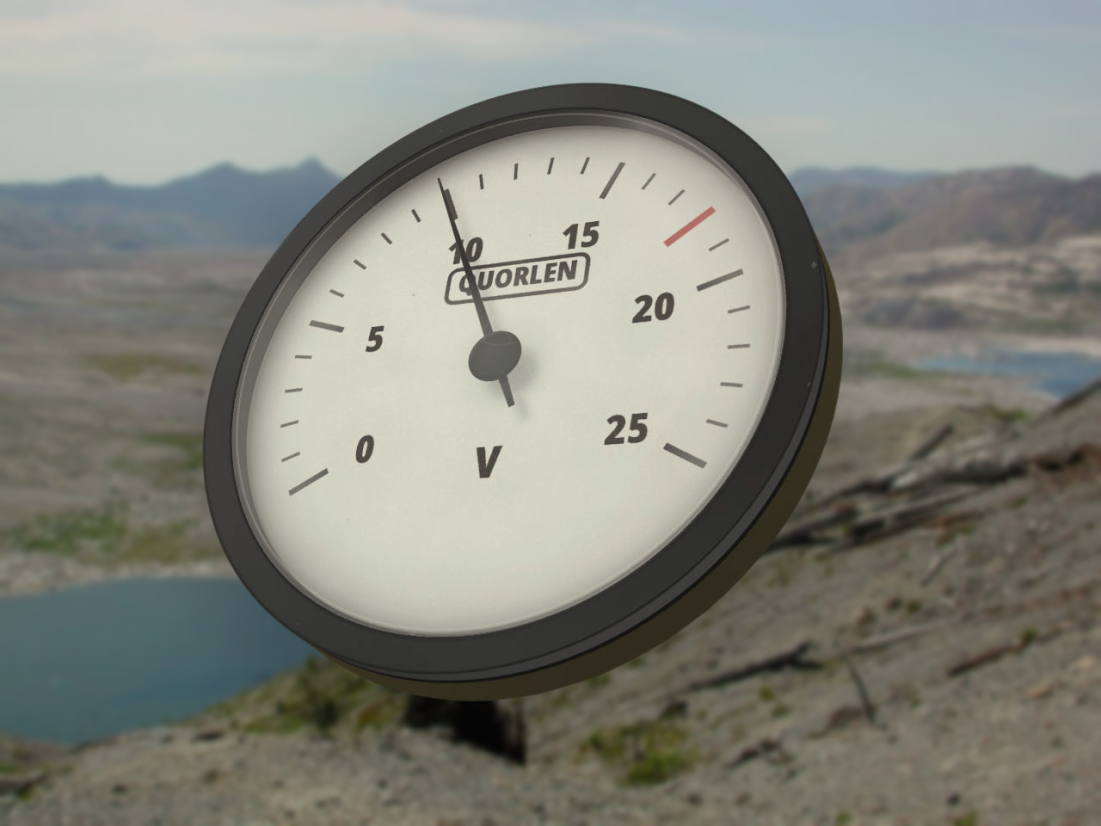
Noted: {"value": 10, "unit": "V"}
